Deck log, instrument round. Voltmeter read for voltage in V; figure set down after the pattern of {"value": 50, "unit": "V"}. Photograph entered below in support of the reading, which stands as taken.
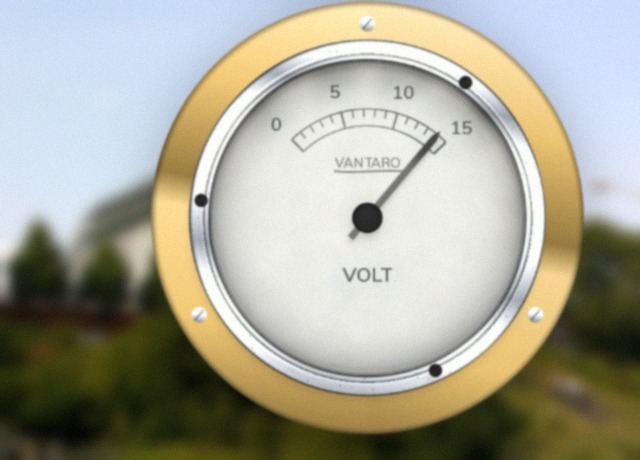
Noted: {"value": 14, "unit": "V"}
